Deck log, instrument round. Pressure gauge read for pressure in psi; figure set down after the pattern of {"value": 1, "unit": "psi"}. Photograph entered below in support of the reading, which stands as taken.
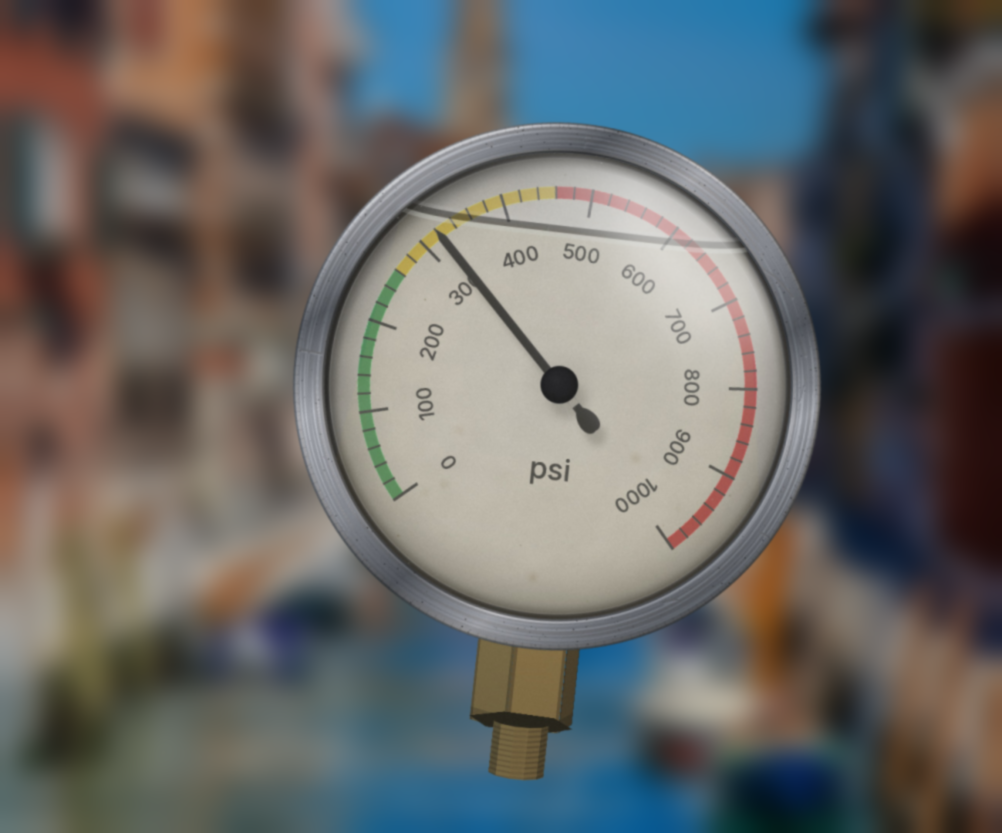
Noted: {"value": 320, "unit": "psi"}
